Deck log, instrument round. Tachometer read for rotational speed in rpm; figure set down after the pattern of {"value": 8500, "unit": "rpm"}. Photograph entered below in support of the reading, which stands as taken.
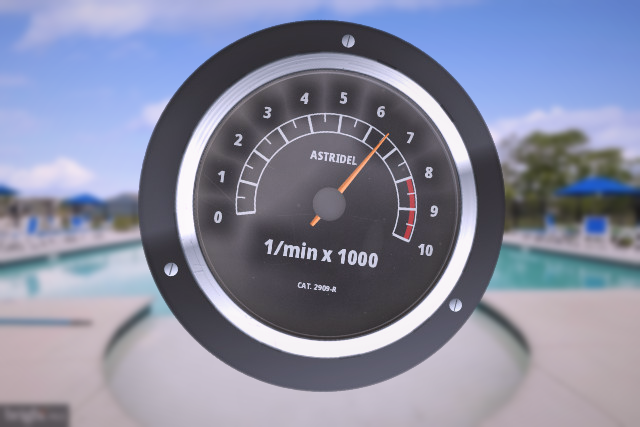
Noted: {"value": 6500, "unit": "rpm"}
